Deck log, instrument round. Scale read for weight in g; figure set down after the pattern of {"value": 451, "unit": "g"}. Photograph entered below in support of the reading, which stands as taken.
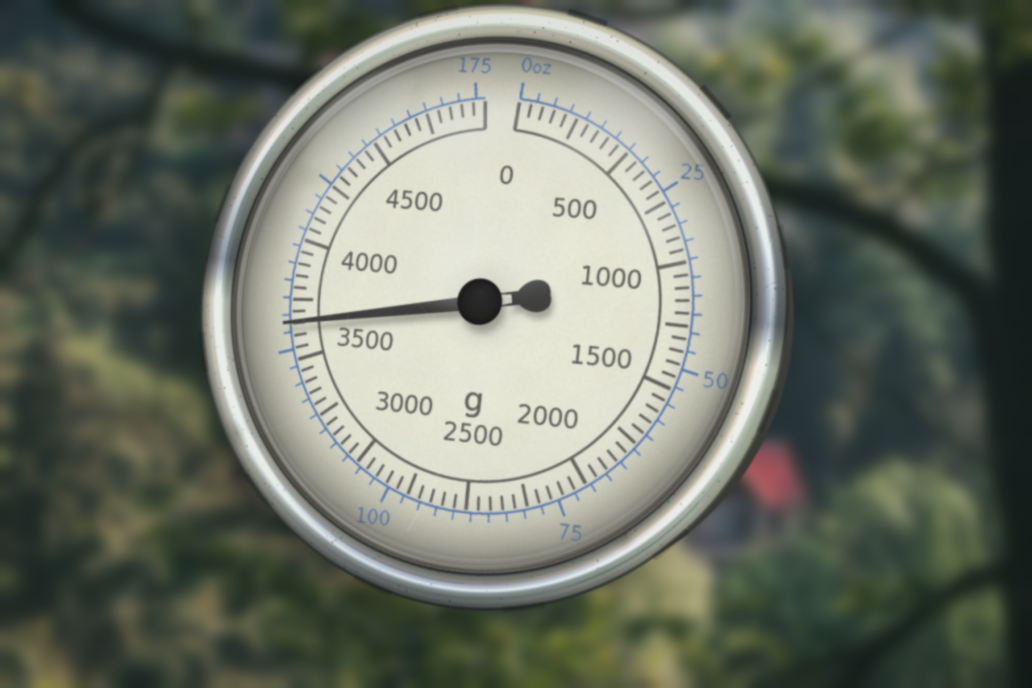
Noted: {"value": 3650, "unit": "g"}
